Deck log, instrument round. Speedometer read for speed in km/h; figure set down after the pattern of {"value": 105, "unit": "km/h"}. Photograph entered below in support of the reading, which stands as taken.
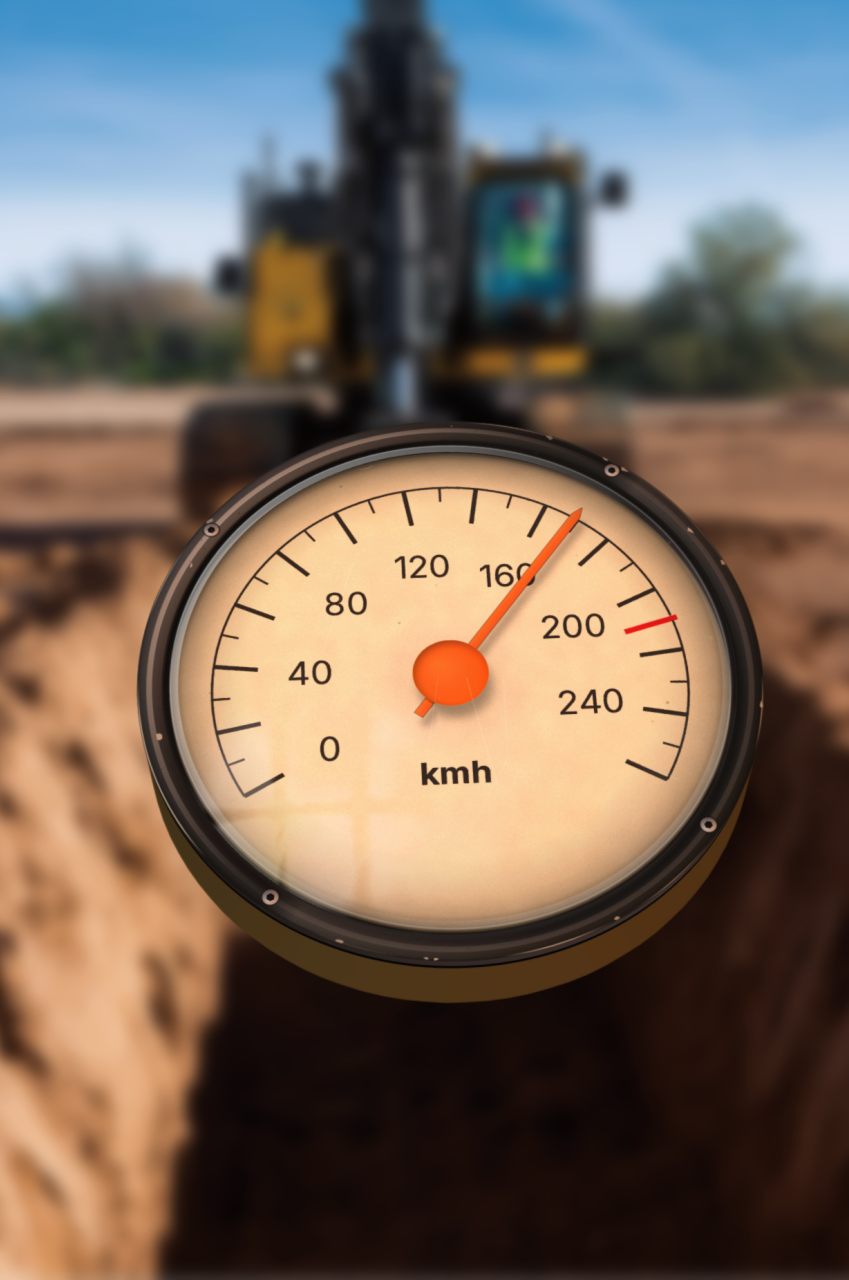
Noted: {"value": 170, "unit": "km/h"}
